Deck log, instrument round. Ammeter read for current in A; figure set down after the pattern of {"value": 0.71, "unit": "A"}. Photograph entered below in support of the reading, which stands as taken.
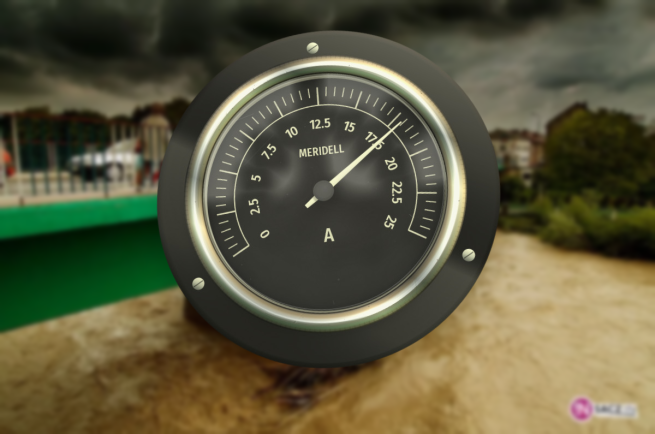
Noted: {"value": 18, "unit": "A"}
